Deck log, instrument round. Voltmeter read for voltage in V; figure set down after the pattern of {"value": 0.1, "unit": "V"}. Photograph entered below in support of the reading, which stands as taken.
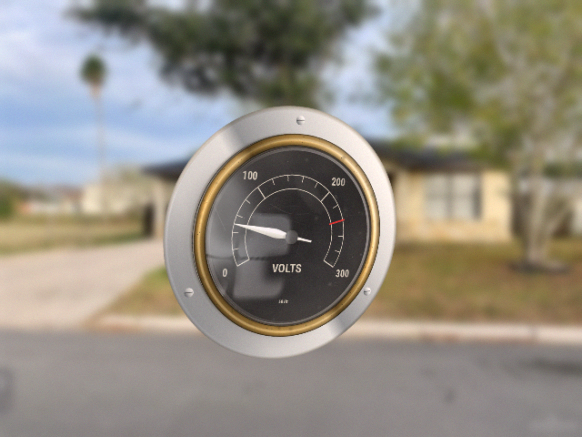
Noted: {"value": 50, "unit": "V"}
